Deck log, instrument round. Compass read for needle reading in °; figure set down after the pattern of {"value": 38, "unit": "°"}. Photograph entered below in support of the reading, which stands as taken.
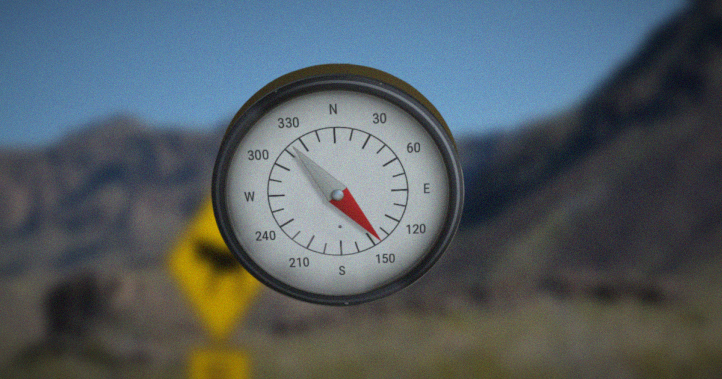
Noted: {"value": 142.5, "unit": "°"}
